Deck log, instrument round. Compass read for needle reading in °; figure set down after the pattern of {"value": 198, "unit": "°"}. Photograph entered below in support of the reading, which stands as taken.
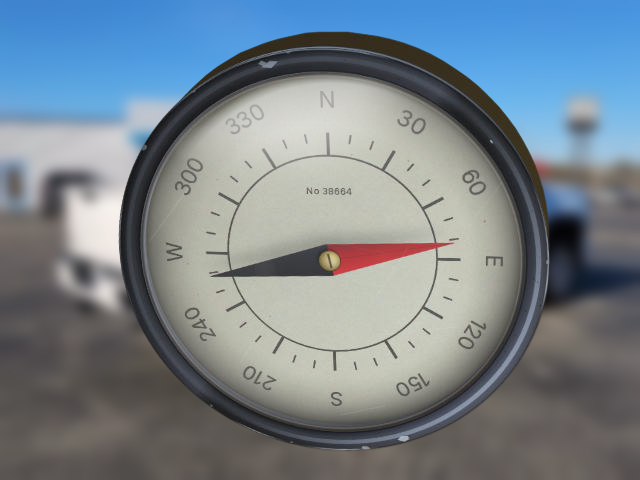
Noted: {"value": 80, "unit": "°"}
